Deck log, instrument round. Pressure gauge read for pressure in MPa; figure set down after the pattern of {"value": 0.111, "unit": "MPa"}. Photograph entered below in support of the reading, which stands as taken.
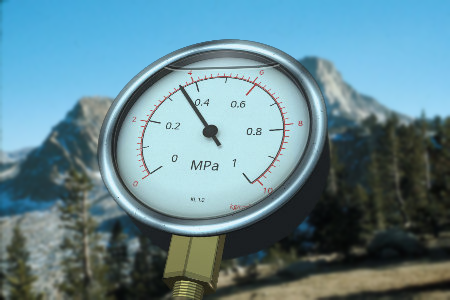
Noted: {"value": 0.35, "unit": "MPa"}
